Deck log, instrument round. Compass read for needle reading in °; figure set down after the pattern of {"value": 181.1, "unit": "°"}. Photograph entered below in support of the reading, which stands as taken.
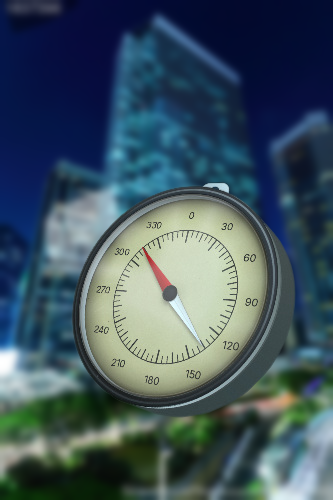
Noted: {"value": 315, "unit": "°"}
